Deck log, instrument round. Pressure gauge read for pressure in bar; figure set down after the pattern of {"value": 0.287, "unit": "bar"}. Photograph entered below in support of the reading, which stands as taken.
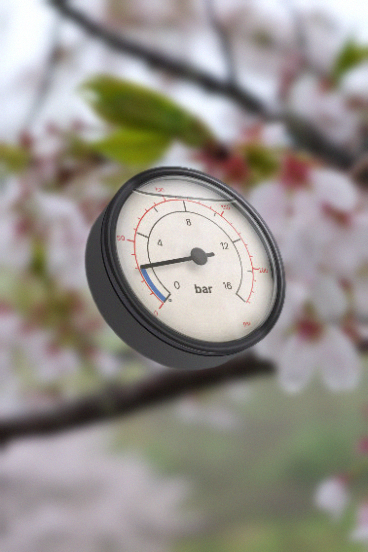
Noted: {"value": 2, "unit": "bar"}
